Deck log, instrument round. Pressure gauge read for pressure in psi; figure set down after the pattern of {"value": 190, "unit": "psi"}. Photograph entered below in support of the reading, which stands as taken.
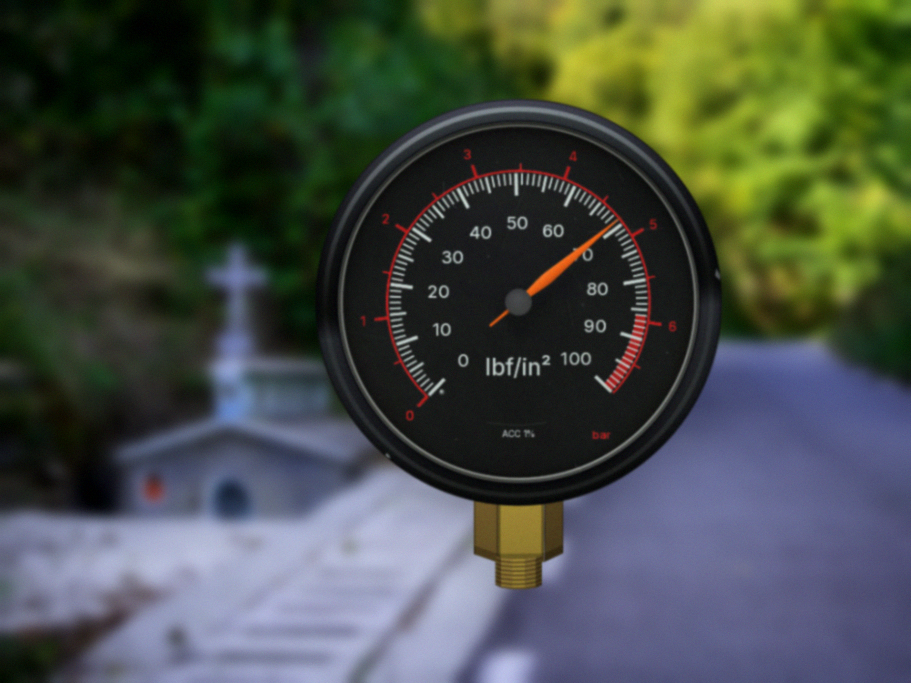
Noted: {"value": 69, "unit": "psi"}
